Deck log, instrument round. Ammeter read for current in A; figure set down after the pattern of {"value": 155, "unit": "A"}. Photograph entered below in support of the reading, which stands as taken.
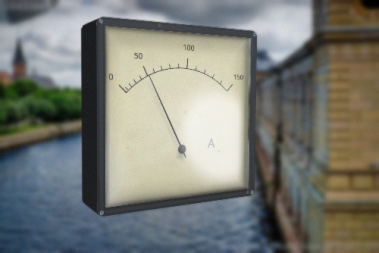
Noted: {"value": 50, "unit": "A"}
